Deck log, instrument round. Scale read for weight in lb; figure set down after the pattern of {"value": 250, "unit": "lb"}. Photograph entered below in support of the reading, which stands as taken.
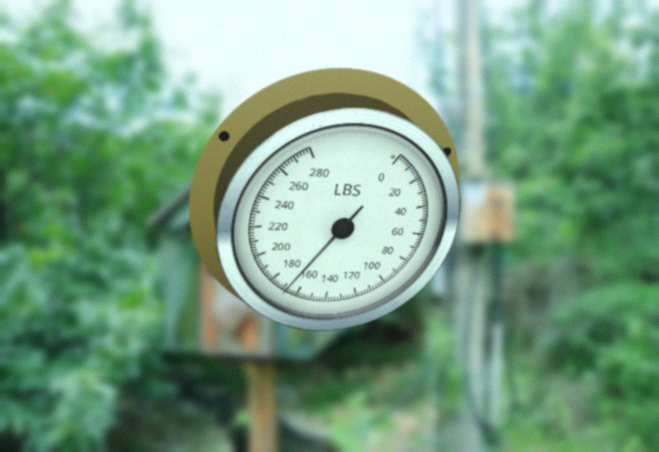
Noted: {"value": 170, "unit": "lb"}
